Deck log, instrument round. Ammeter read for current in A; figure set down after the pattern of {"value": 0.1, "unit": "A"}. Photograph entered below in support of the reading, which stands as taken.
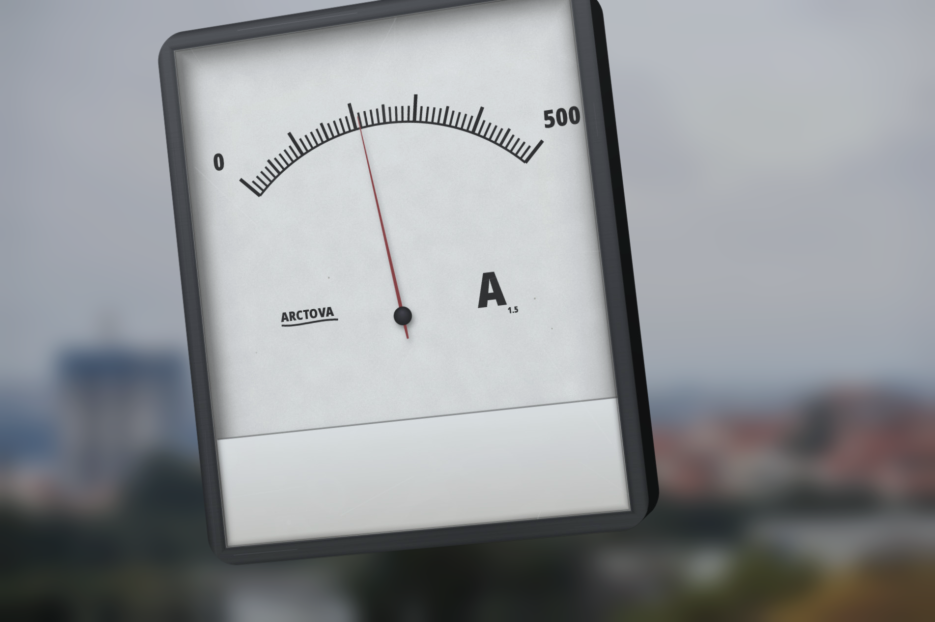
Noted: {"value": 210, "unit": "A"}
